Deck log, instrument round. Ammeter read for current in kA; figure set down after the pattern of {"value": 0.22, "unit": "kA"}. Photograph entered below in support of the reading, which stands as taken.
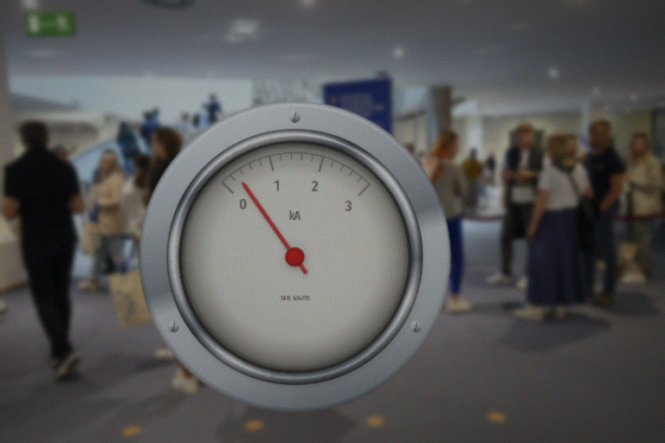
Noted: {"value": 0.3, "unit": "kA"}
